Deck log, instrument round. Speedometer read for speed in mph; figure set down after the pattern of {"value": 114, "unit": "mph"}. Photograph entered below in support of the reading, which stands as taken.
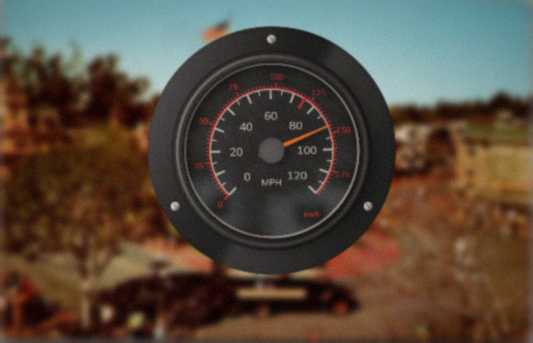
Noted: {"value": 90, "unit": "mph"}
